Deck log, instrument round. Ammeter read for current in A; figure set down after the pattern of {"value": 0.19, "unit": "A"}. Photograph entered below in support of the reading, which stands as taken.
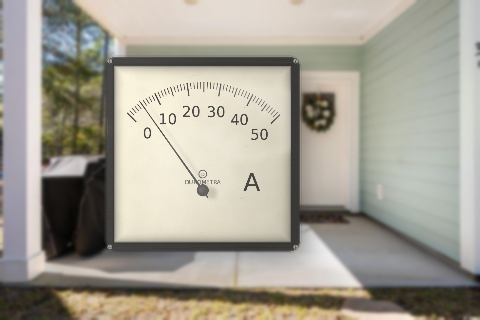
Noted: {"value": 5, "unit": "A"}
